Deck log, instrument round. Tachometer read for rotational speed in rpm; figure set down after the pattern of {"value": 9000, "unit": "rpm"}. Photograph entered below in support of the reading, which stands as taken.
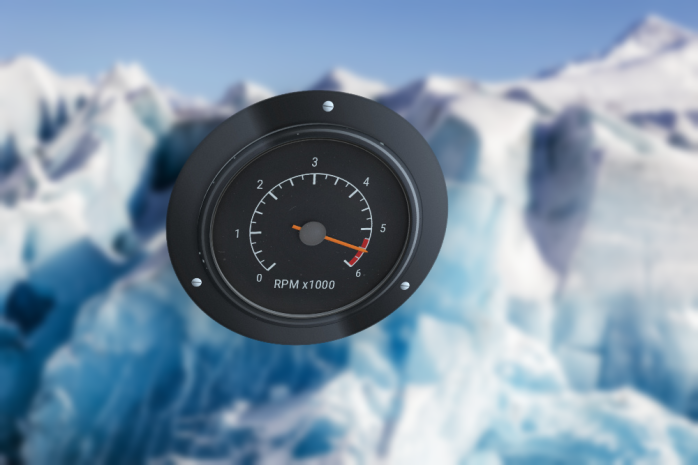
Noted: {"value": 5500, "unit": "rpm"}
